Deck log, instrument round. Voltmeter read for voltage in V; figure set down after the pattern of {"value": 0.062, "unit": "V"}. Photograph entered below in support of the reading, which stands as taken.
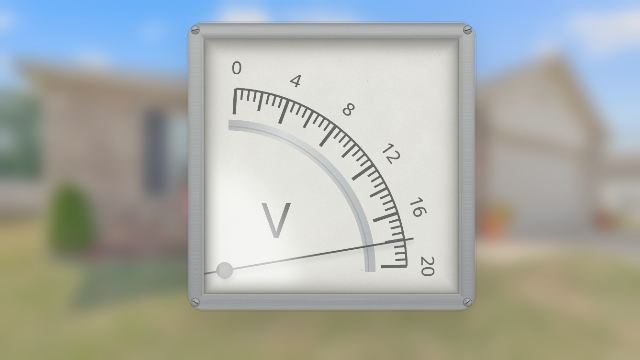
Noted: {"value": 18, "unit": "V"}
